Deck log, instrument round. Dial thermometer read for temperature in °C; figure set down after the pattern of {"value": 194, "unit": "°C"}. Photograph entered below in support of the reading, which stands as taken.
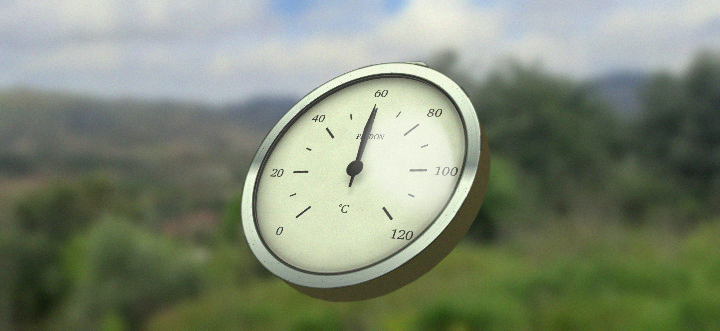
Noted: {"value": 60, "unit": "°C"}
